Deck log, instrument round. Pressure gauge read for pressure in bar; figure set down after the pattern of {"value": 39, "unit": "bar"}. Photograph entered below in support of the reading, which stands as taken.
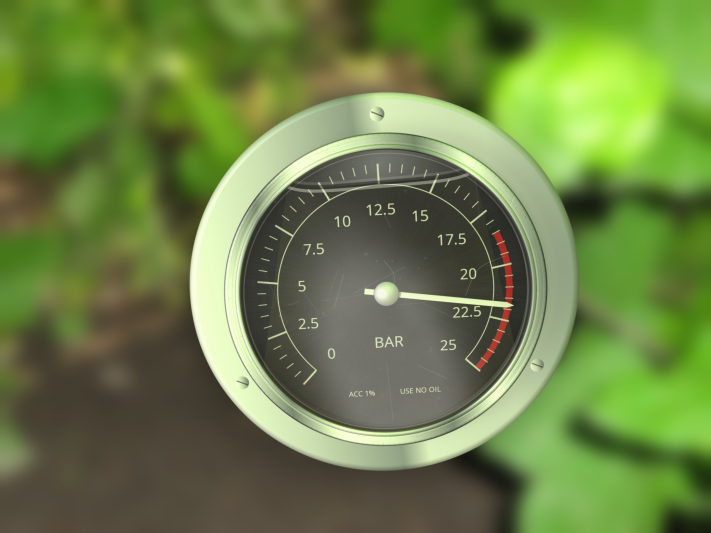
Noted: {"value": 21.75, "unit": "bar"}
